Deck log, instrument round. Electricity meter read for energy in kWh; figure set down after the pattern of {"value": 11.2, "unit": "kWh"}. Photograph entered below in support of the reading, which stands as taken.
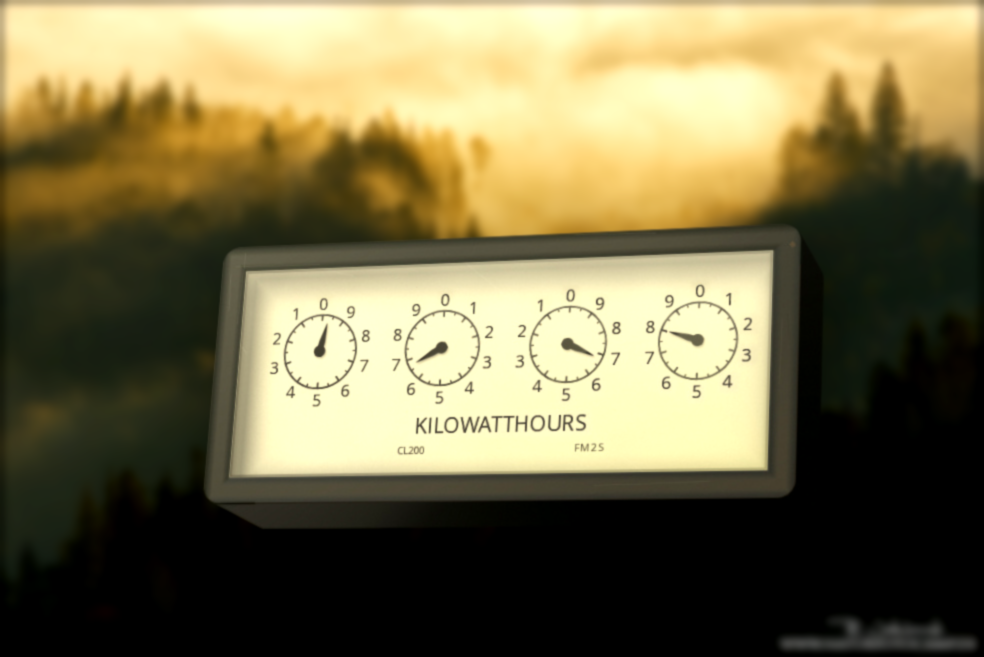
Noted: {"value": 9668, "unit": "kWh"}
